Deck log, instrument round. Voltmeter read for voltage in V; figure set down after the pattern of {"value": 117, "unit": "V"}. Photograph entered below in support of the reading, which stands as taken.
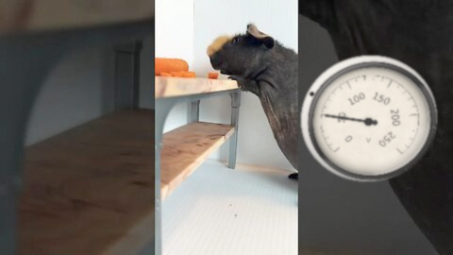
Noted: {"value": 50, "unit": "V"}
